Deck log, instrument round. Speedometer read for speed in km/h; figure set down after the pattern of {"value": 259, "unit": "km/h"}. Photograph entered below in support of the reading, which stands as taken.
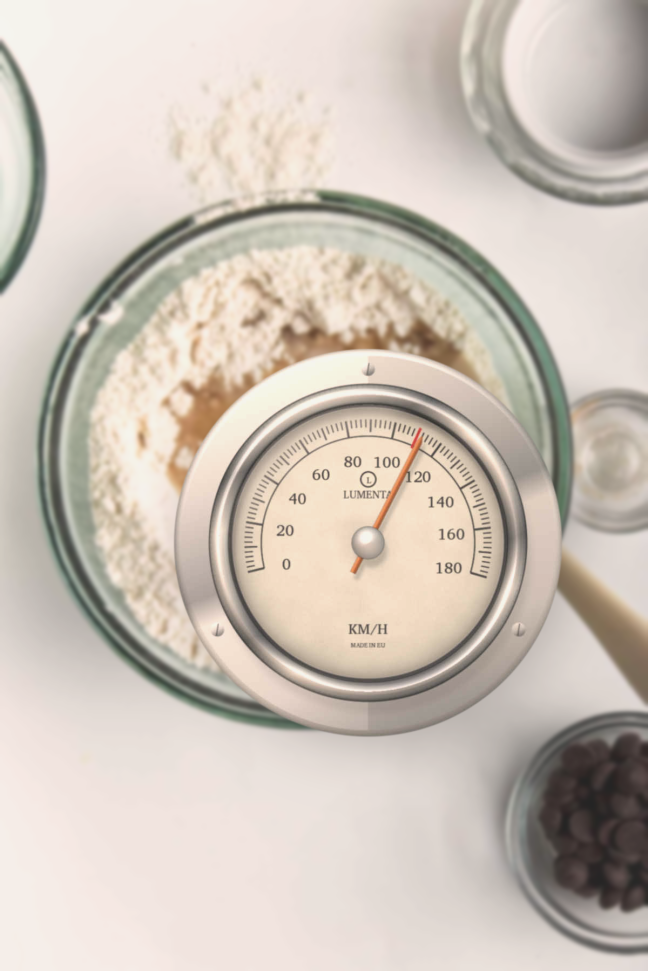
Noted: {"value": 112, "unit": "km/h"}
